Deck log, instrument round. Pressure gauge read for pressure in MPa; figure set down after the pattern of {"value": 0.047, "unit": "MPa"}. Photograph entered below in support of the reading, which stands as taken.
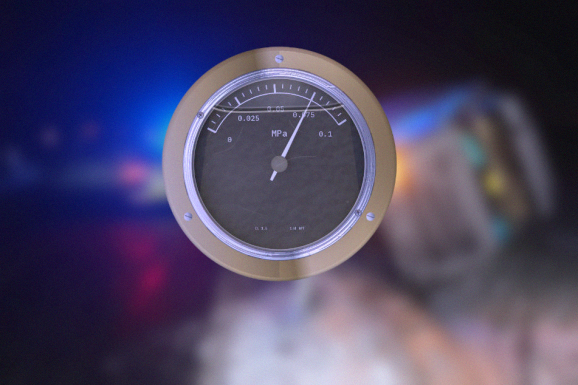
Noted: {"value": 0.075, "unit": "MPa"}
